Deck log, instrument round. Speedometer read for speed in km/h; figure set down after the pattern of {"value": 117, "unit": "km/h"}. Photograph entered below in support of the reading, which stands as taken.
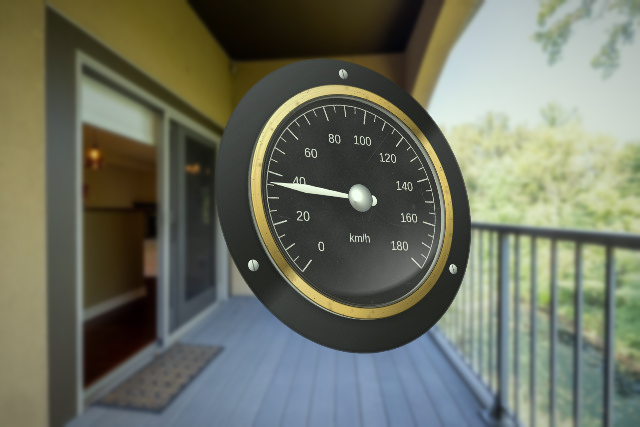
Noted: {"value": 35, "unit": "km/h"}
